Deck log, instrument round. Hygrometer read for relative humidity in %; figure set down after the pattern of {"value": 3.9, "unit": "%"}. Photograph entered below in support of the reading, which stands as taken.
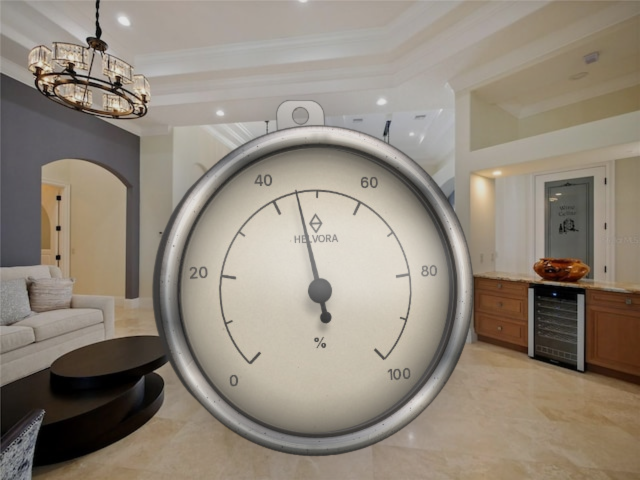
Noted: {"value": 45, "unit": "%"}
